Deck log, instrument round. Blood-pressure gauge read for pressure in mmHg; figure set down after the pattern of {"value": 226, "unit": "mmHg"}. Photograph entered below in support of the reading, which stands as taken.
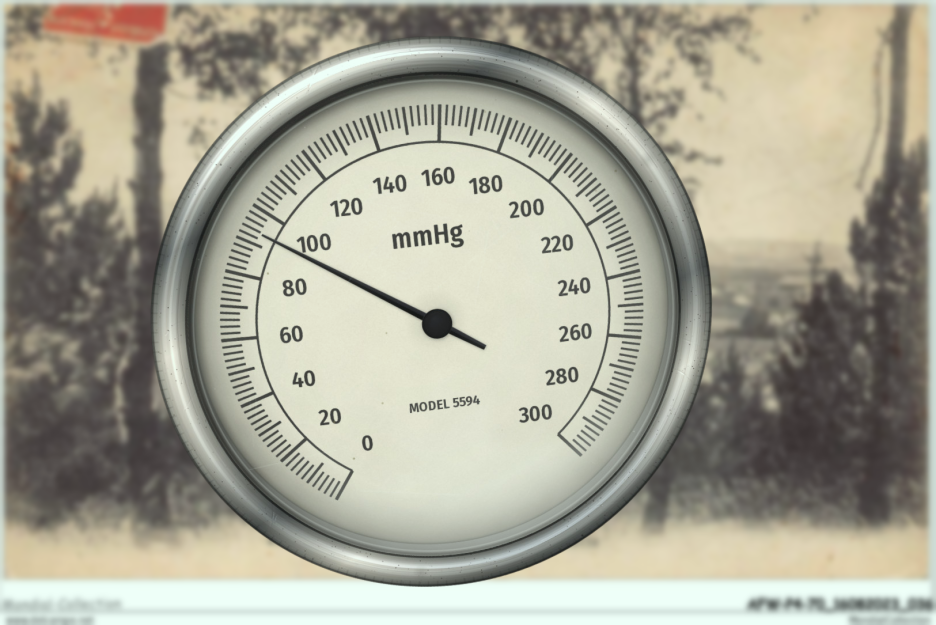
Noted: {"value": 94, "unit": "mmHg"}
